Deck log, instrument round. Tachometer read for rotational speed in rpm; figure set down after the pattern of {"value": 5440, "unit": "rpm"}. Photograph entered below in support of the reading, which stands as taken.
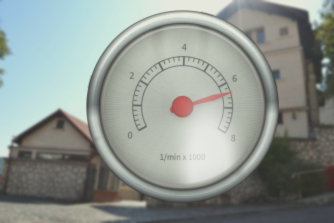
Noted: {"value": 6400, "unit": "rpm"}
